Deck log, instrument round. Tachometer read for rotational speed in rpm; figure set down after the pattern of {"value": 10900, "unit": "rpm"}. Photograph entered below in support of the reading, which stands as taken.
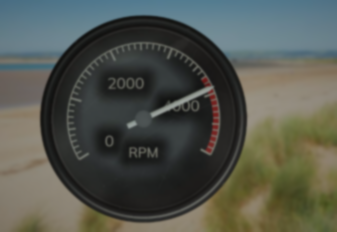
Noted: {"value": 3900, "unit": "rpm"}
